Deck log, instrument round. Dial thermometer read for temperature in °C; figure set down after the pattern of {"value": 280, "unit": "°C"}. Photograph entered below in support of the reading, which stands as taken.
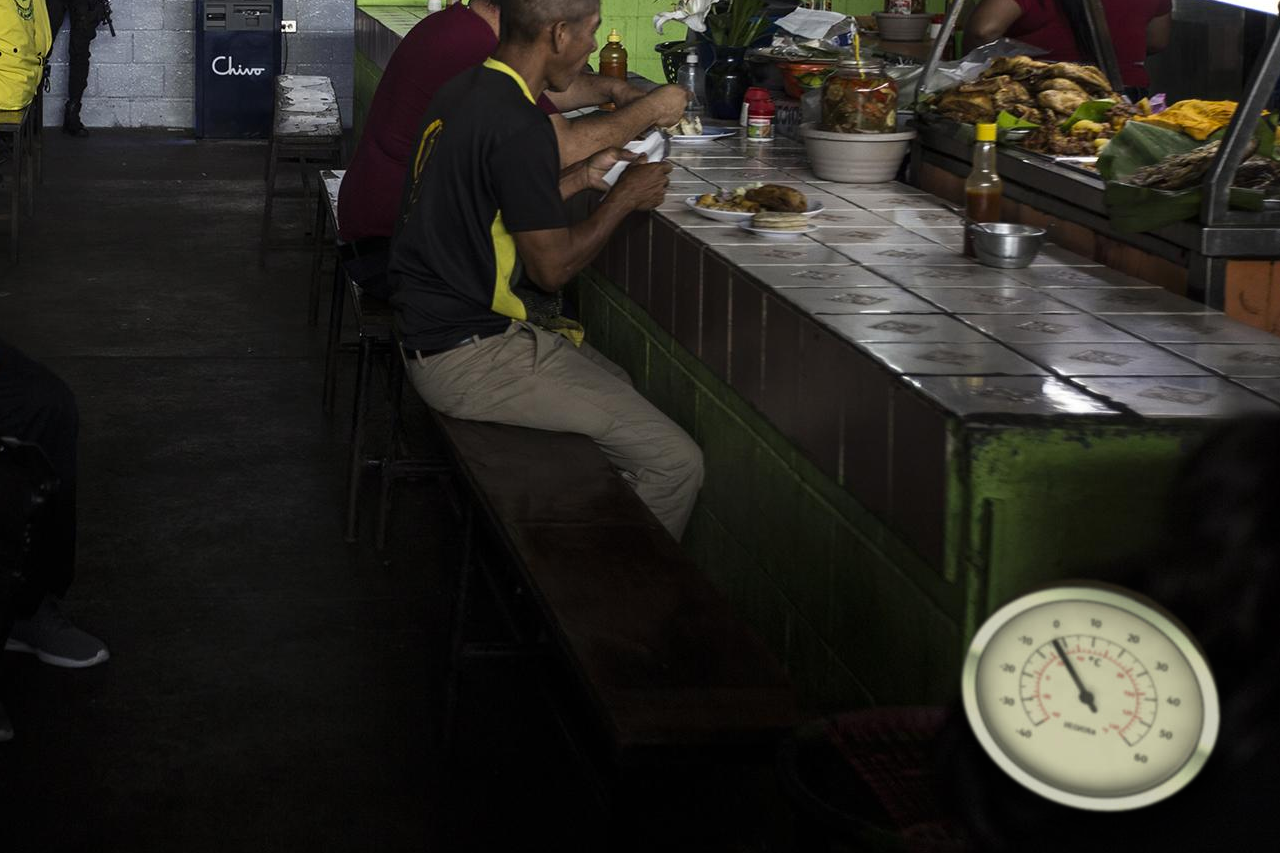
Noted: {"value": -2.5, "unit": "°C"}
